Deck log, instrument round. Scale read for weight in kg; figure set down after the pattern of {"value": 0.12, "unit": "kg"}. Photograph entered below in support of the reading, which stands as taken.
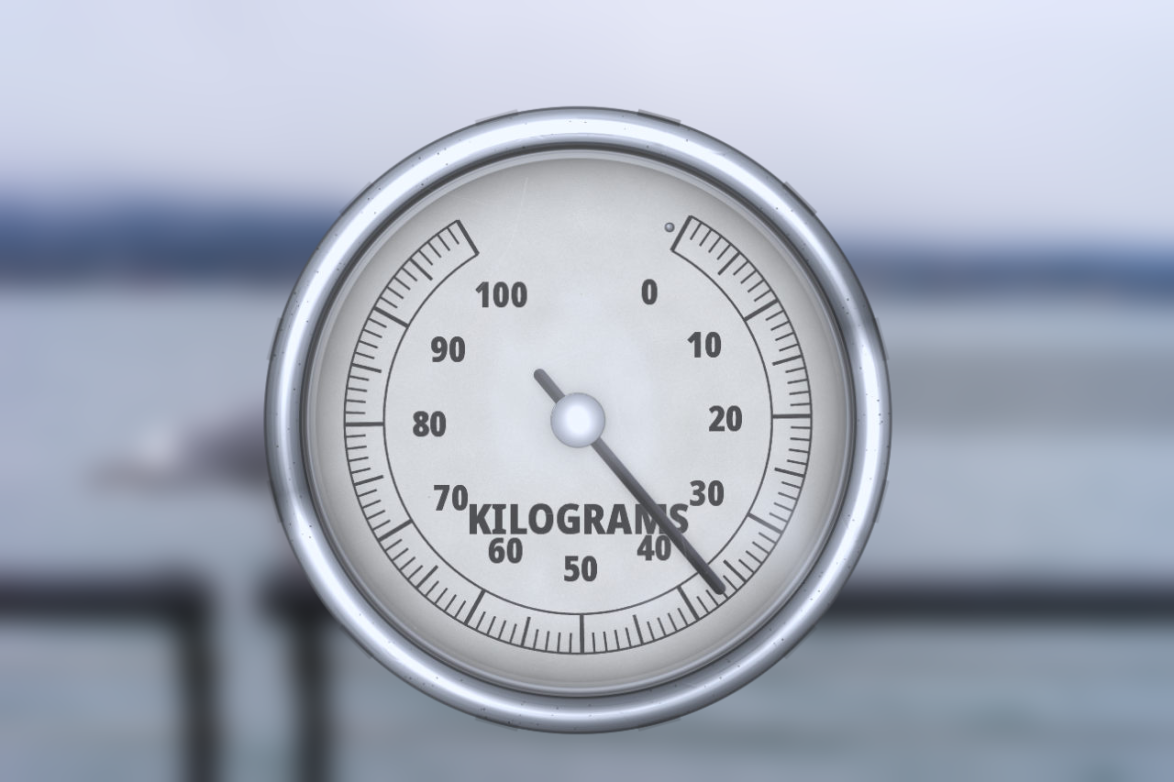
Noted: {"value": 37, "unit": "kg"}
